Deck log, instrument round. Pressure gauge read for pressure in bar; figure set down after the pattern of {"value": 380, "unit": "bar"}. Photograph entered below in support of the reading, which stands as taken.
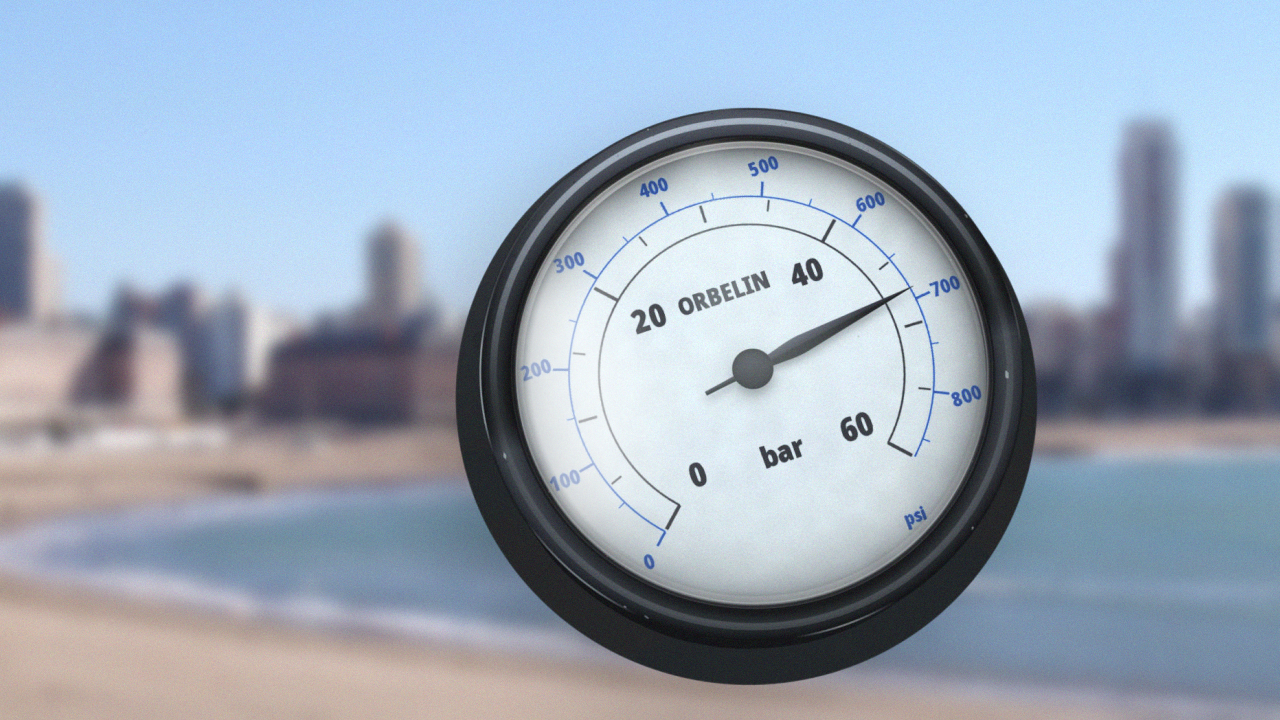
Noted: {"value": 47.5, "unit": "bar"}
